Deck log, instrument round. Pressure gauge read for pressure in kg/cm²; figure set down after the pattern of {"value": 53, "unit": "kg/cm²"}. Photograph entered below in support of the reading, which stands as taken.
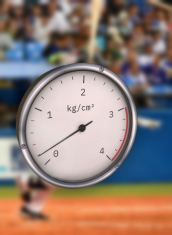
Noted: {"value": 0.2, "unit": "kg/cm²"}
